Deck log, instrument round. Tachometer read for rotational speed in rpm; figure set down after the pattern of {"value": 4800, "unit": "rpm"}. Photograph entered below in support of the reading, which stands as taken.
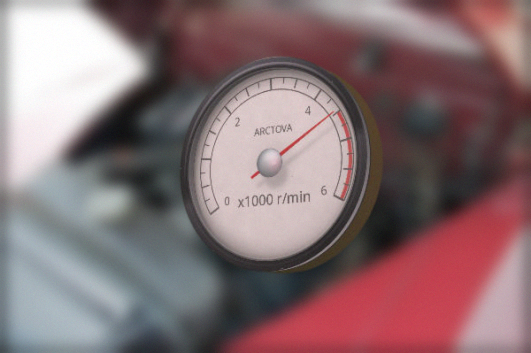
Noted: {"value": 4500, "unit": "rpm"}
